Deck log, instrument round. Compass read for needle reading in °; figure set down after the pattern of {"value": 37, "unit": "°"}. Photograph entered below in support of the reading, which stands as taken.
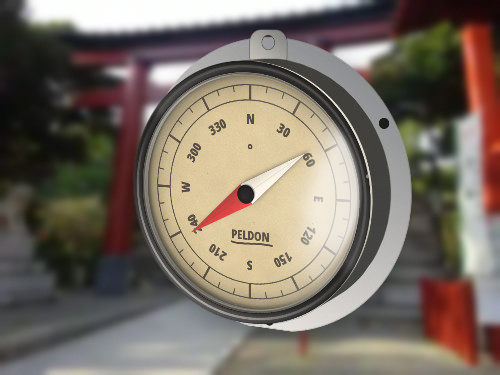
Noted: {"value": 235, "unit": "°"}
